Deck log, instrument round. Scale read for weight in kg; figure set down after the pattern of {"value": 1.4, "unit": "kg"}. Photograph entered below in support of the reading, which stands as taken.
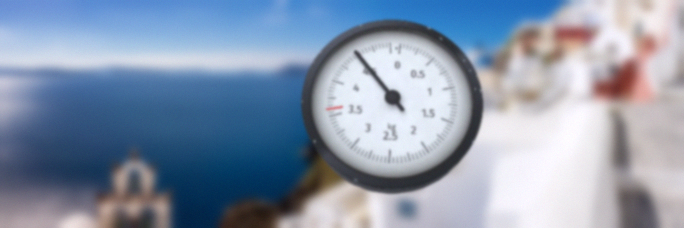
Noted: {"value": 4.5, "unit": "kg"}
